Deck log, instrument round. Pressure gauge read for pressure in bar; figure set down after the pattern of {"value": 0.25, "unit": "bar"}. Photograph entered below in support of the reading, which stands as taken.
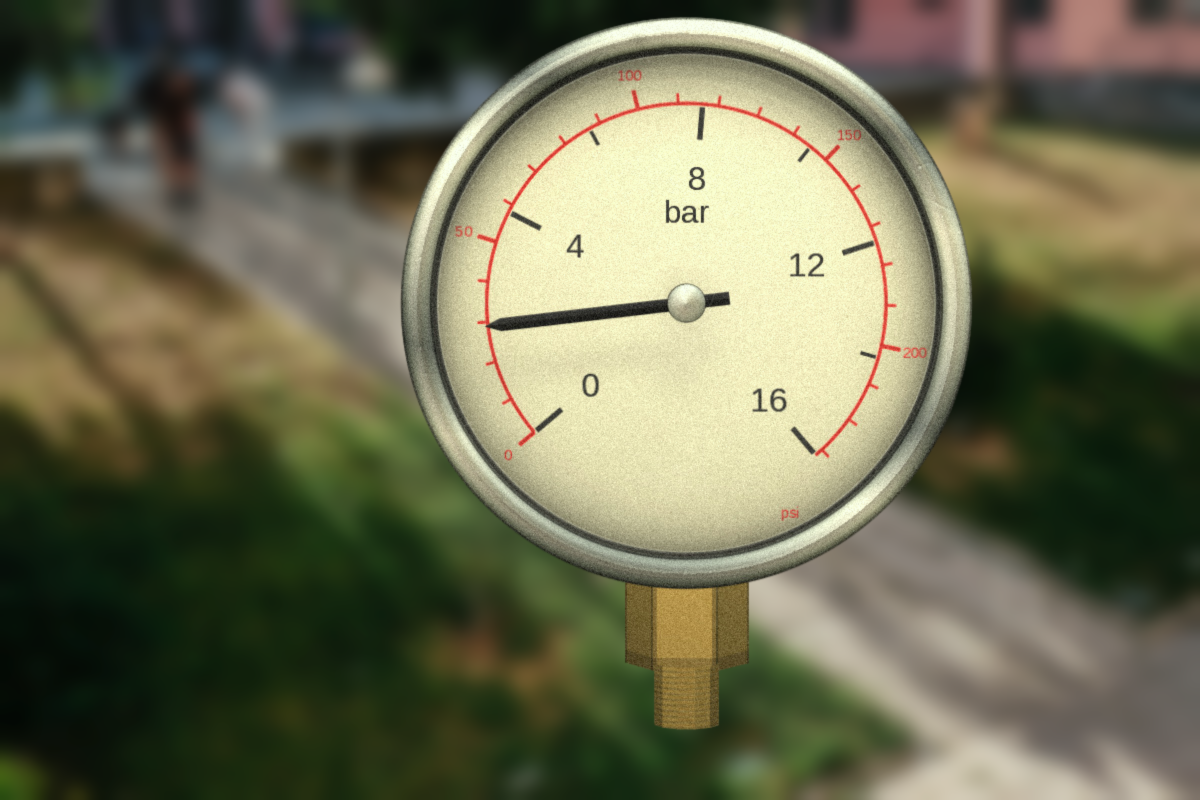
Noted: {"value": 2, "unit": "bar"}
